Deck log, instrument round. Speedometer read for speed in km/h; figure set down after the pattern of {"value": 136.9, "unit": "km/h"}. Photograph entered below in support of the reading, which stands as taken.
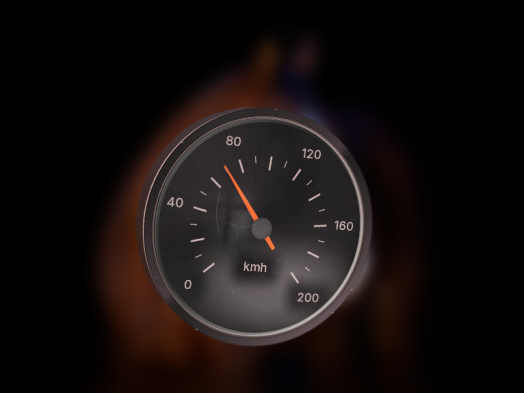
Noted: {"value": 70, "unit": "km/h"}
